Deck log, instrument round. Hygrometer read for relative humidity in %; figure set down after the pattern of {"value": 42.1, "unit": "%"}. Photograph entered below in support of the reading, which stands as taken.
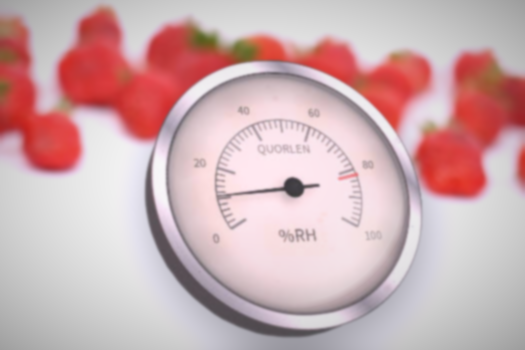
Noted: {"value": 10, "unit": "%"}
